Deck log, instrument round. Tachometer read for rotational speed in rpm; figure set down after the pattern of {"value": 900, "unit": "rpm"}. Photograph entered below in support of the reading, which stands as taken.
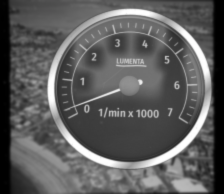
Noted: {"value": 200, "unit": "rpm"}
